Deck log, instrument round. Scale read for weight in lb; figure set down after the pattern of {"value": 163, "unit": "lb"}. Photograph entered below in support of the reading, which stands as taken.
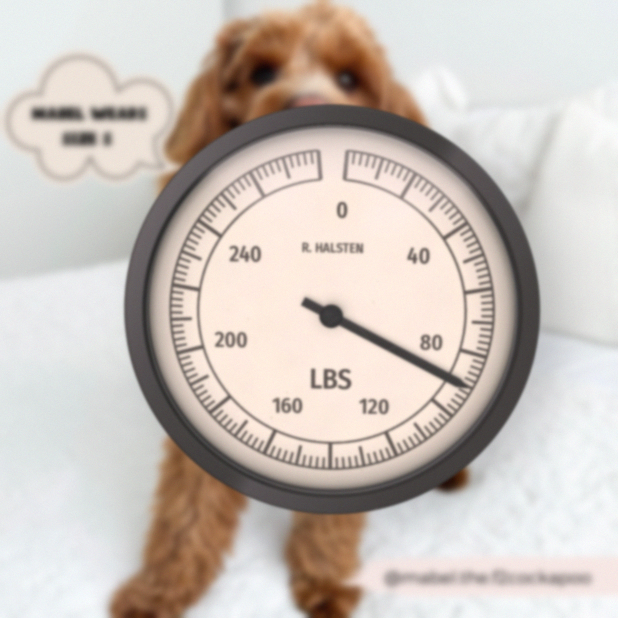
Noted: {"value": 90, "unit": "lb"}
